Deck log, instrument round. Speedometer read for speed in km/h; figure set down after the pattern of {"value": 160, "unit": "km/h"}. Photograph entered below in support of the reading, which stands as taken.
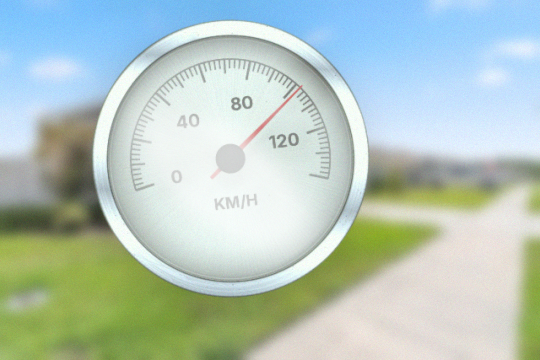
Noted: {"value": 102, "unit": "km/h"}
